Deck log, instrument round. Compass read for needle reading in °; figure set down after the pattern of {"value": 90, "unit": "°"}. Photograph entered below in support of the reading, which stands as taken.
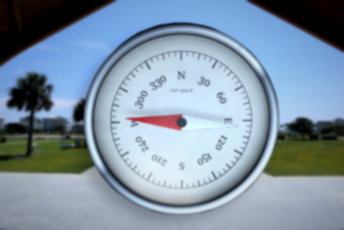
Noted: {"value": 275, "unit": "°"}
